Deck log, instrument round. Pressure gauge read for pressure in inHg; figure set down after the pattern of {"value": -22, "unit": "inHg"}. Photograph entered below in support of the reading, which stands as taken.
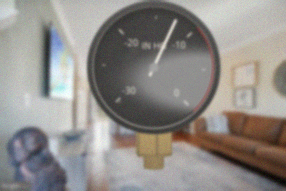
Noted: {"value": -12.5, "unit": "inHg"}
